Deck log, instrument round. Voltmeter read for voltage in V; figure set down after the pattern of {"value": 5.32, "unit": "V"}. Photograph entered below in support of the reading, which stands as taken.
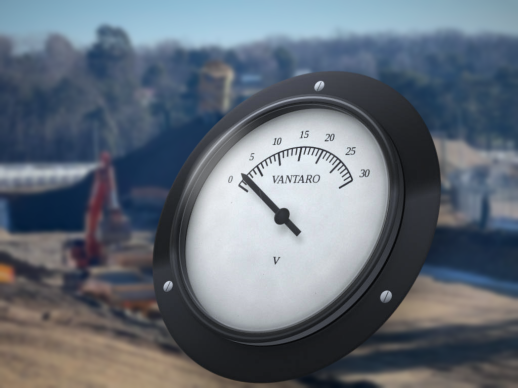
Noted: {"value": 2, "unit": "V"}
